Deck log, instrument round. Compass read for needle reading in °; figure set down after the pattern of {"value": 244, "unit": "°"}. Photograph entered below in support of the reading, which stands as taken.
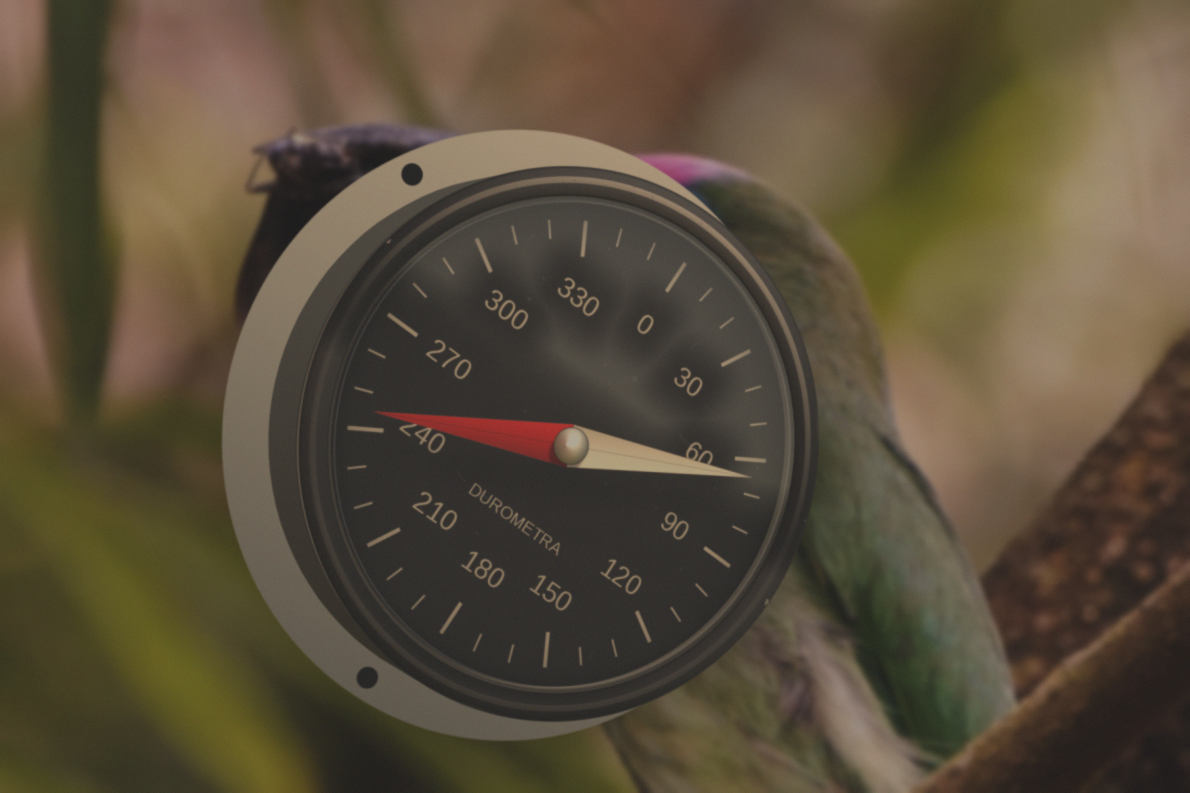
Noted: {"value": 245, "unit": "°"}
